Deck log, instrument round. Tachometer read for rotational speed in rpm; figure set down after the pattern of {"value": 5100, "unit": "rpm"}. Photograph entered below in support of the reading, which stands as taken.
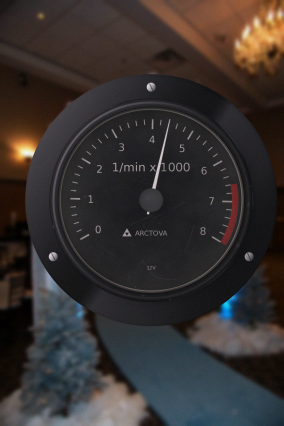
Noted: {"value": 4400, "unit": "rpm"}
